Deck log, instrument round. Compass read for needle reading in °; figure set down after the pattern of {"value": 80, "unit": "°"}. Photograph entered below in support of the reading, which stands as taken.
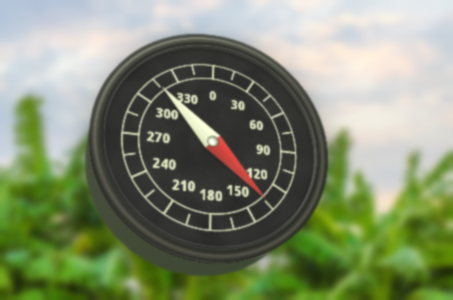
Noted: {"value": 135, "unit": "°"}
